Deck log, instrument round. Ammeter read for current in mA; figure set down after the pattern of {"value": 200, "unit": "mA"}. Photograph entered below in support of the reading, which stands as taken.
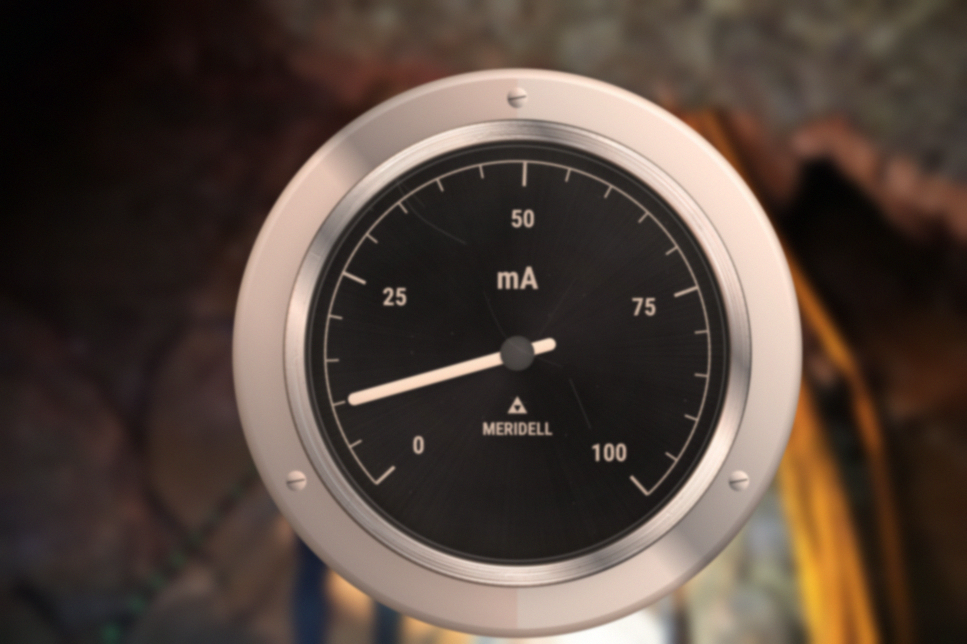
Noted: {"value": 10, "unit": "mA"}
